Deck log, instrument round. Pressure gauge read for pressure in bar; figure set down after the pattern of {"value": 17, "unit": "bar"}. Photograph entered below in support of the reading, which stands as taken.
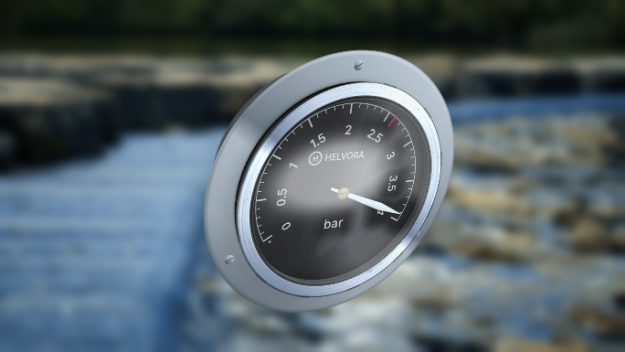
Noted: {"value": 3.9, "unit": "bar"}
